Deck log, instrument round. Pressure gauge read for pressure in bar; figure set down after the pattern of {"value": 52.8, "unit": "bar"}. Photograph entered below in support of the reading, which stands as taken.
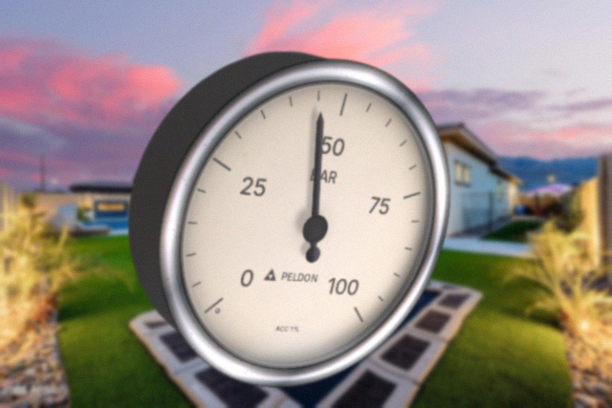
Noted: {"value": 45, "unit": "bar"}
